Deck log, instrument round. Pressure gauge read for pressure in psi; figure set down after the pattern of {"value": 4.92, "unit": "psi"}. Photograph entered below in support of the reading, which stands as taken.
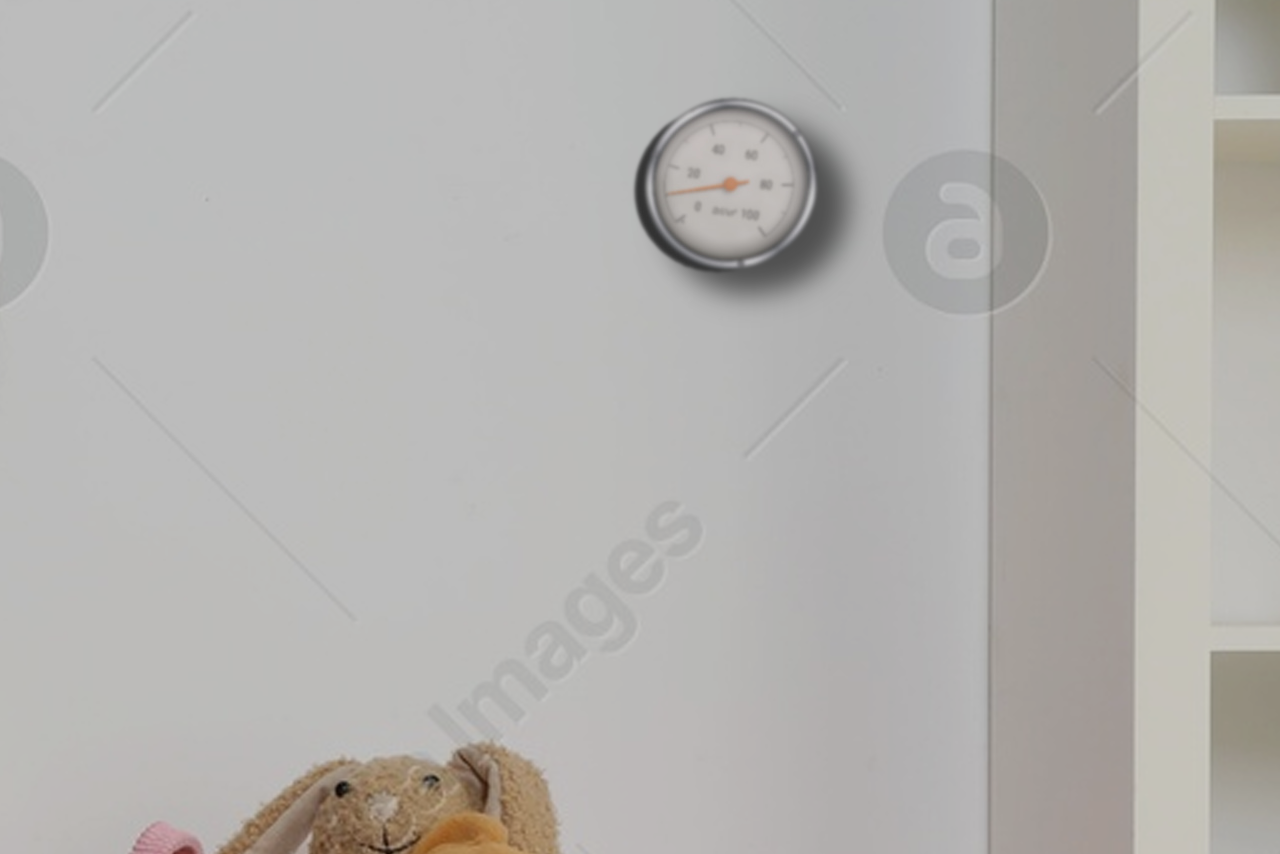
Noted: {"value": 10, "unit": "psi"}
